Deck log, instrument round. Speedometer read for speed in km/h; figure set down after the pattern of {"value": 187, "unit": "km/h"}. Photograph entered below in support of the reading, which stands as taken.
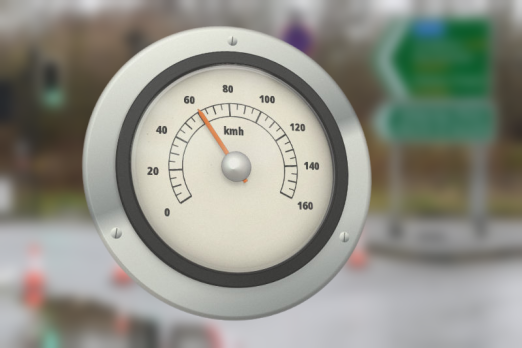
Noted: {"value": 60, "unit": "km/h"}
